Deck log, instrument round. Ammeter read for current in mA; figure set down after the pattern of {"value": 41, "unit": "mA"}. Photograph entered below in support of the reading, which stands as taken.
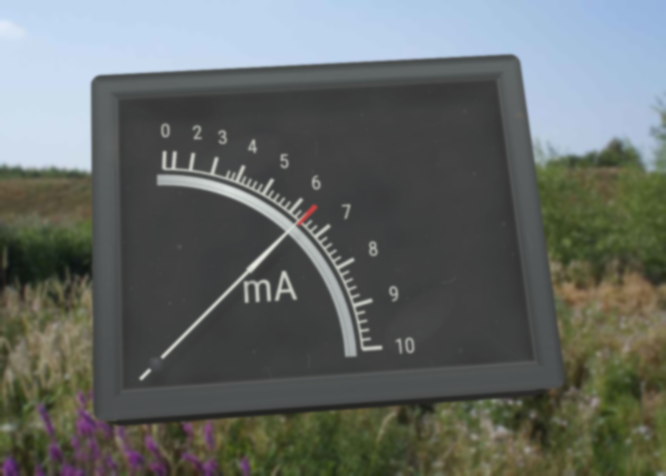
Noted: {"value": 6.4, "unit": "mA"}
